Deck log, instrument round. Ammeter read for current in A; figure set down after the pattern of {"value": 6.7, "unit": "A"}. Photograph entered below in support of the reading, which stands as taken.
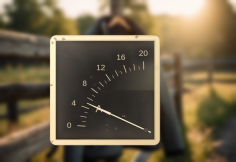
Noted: {"value": 5, "unit": "A"}
